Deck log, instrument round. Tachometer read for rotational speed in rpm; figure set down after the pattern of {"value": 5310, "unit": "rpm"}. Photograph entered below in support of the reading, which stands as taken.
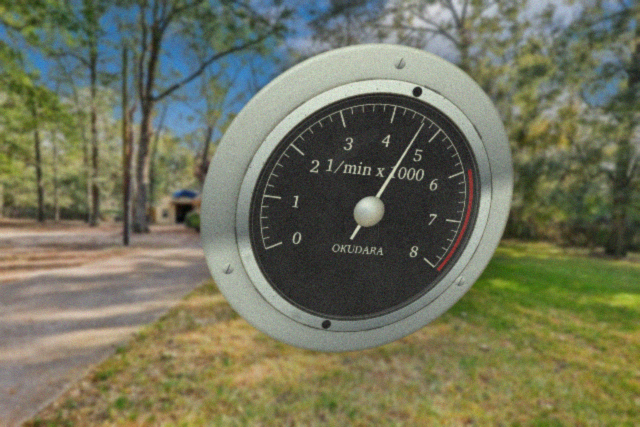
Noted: {"value": 4600, "unit": "rpm"}
